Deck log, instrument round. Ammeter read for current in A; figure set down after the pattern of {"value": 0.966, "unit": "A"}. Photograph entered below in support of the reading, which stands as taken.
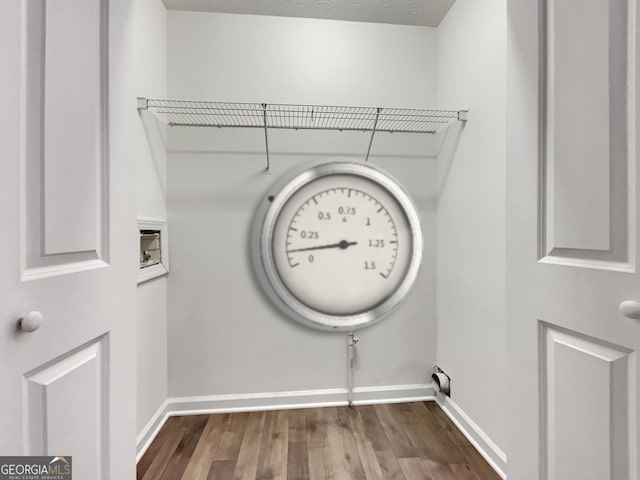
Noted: {"value": 0.1, "unit": "A"}
